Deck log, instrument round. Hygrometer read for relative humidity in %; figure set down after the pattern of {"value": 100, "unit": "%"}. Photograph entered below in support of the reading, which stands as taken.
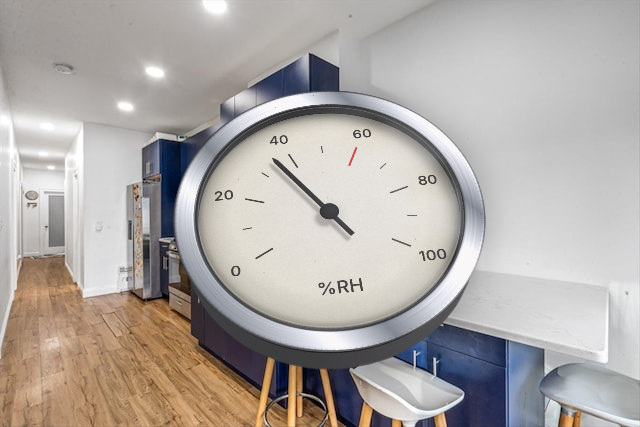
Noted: {"value": 35, "unit": "%"}
